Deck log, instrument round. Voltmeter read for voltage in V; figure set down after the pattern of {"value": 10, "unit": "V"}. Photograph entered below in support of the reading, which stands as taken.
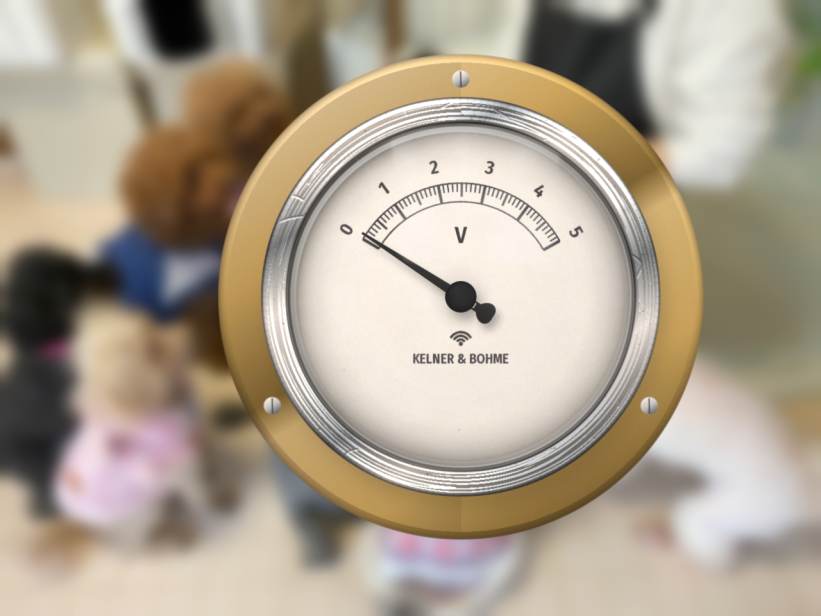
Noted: {"value": 0.1, "unit": "V"}
